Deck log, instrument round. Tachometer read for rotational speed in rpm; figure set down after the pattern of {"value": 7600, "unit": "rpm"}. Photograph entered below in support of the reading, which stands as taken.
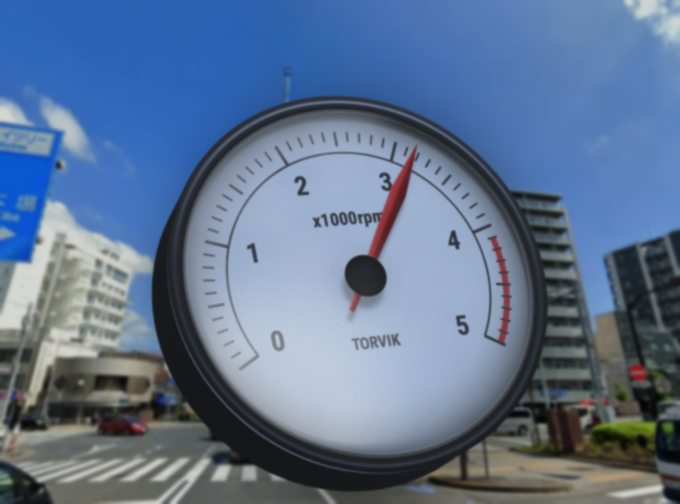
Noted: {"value": 3150, "unit": "rpm"}
